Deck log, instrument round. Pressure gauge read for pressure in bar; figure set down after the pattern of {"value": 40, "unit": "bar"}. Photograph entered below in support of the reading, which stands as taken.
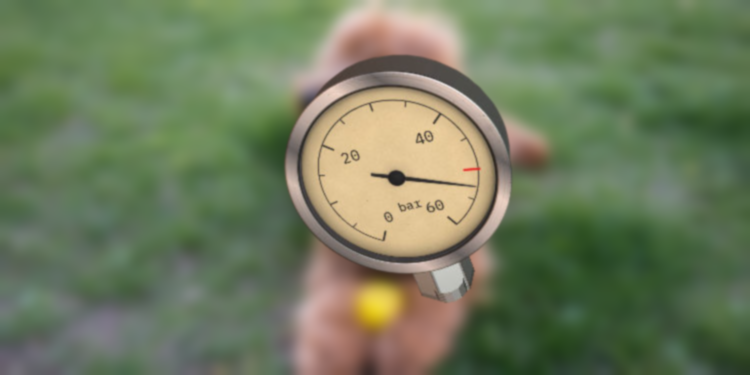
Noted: {"value": 52.5, "unit": "bar"}
